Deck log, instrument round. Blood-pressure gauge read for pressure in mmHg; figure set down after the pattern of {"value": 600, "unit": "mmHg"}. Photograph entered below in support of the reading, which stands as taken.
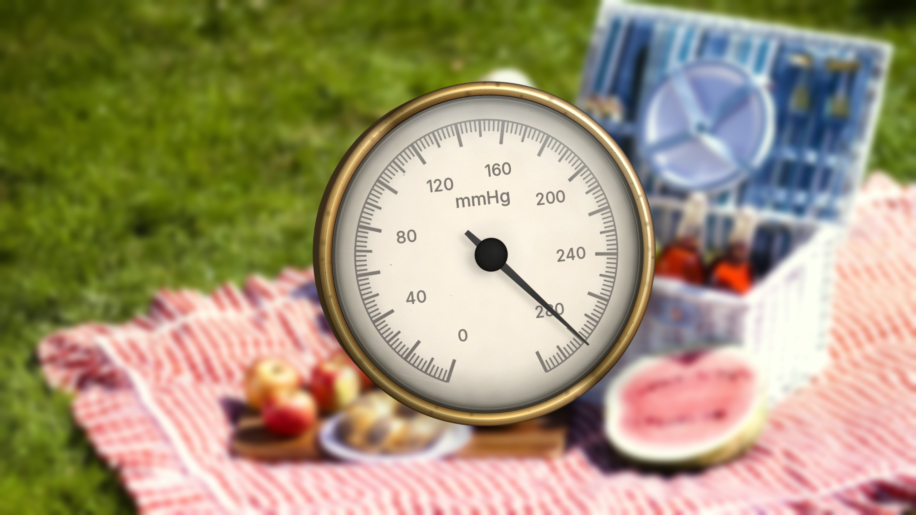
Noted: {"value": 280, "unit": "mmHg"}
